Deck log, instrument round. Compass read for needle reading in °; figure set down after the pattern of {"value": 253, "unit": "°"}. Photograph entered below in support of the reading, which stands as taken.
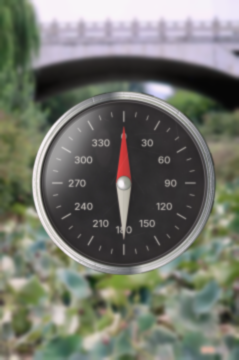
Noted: {"value": 0, "unit": "°"}
